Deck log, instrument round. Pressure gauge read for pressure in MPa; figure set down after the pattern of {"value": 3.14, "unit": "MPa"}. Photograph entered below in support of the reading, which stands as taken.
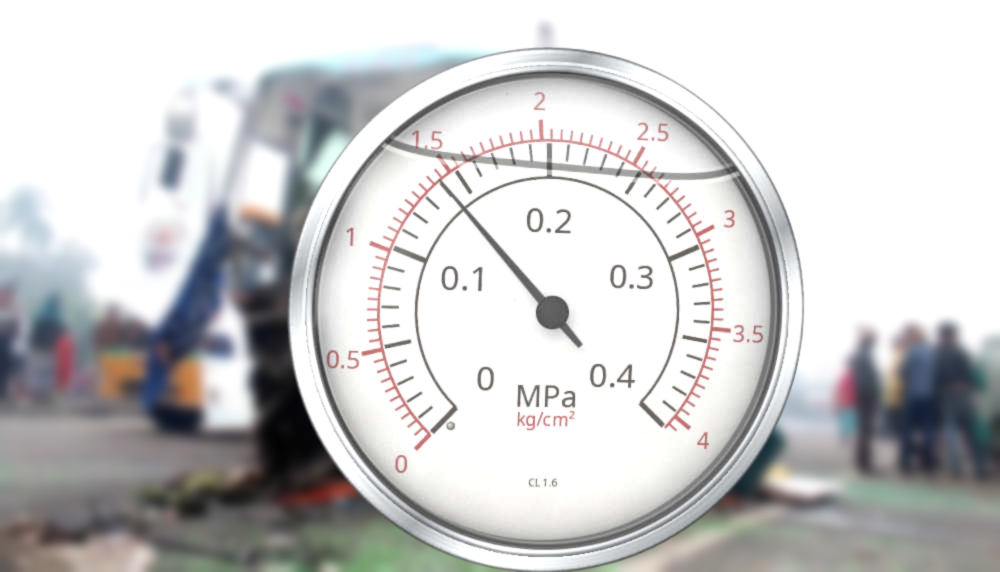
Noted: {"value": 0.14, "unit": "MPa"}
